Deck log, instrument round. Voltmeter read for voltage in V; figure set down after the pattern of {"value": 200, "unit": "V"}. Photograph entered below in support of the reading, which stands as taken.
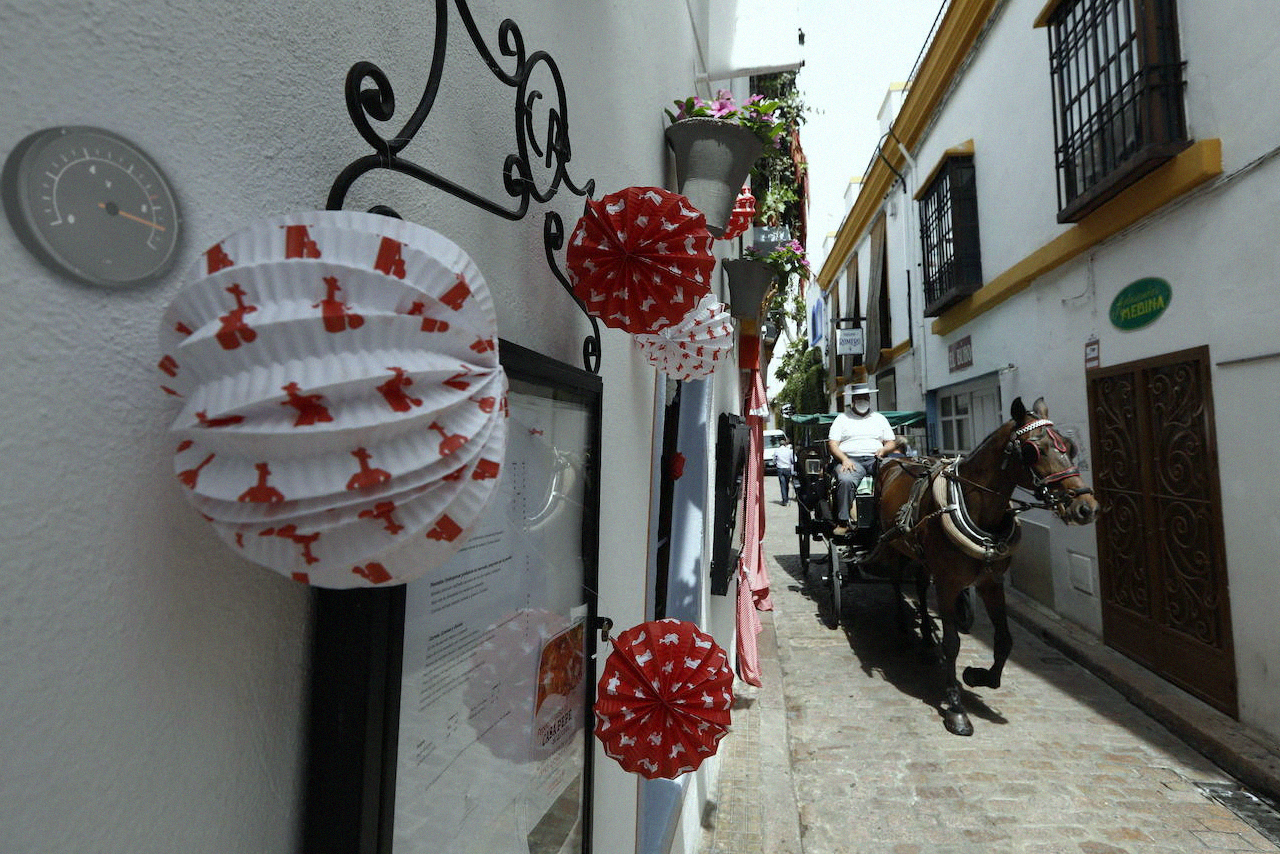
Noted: {"value": 9, "unit": "V"}
